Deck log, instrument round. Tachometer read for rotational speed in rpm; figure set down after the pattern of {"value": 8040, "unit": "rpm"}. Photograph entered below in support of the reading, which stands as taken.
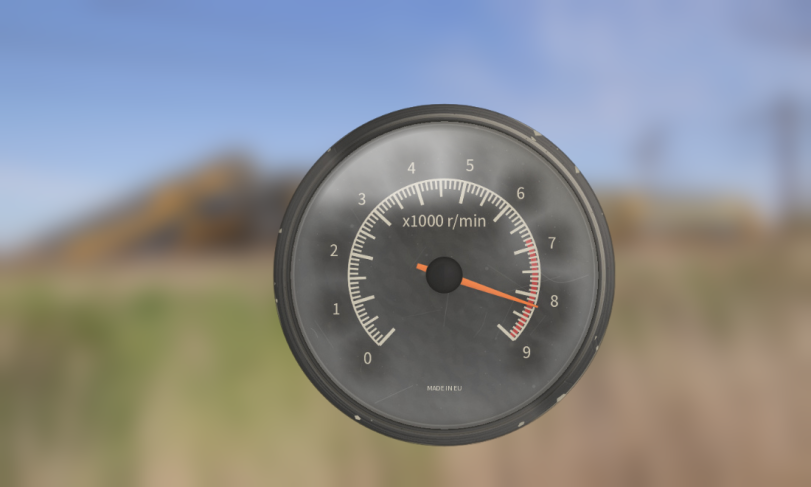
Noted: {"value": 8200, "unit": "rpm"}
